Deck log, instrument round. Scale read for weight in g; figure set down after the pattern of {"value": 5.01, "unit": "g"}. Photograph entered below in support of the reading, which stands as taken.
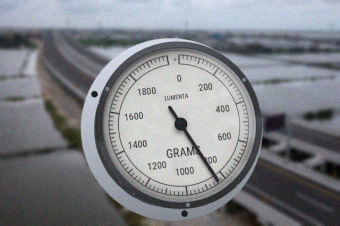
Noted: {"value": 840, "unit": "g"}
